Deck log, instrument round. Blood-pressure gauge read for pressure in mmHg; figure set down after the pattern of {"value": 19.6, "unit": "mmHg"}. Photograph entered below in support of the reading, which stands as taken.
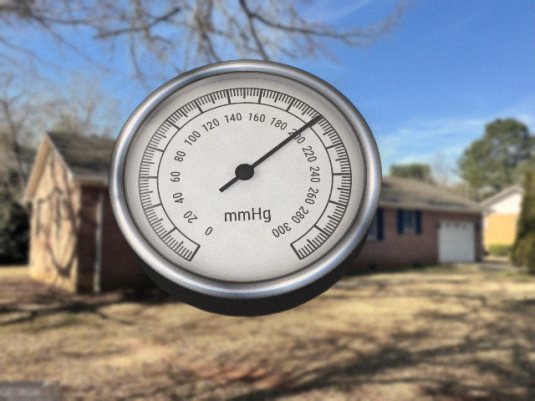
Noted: {"value": 200, "unit": "mmHg"}
